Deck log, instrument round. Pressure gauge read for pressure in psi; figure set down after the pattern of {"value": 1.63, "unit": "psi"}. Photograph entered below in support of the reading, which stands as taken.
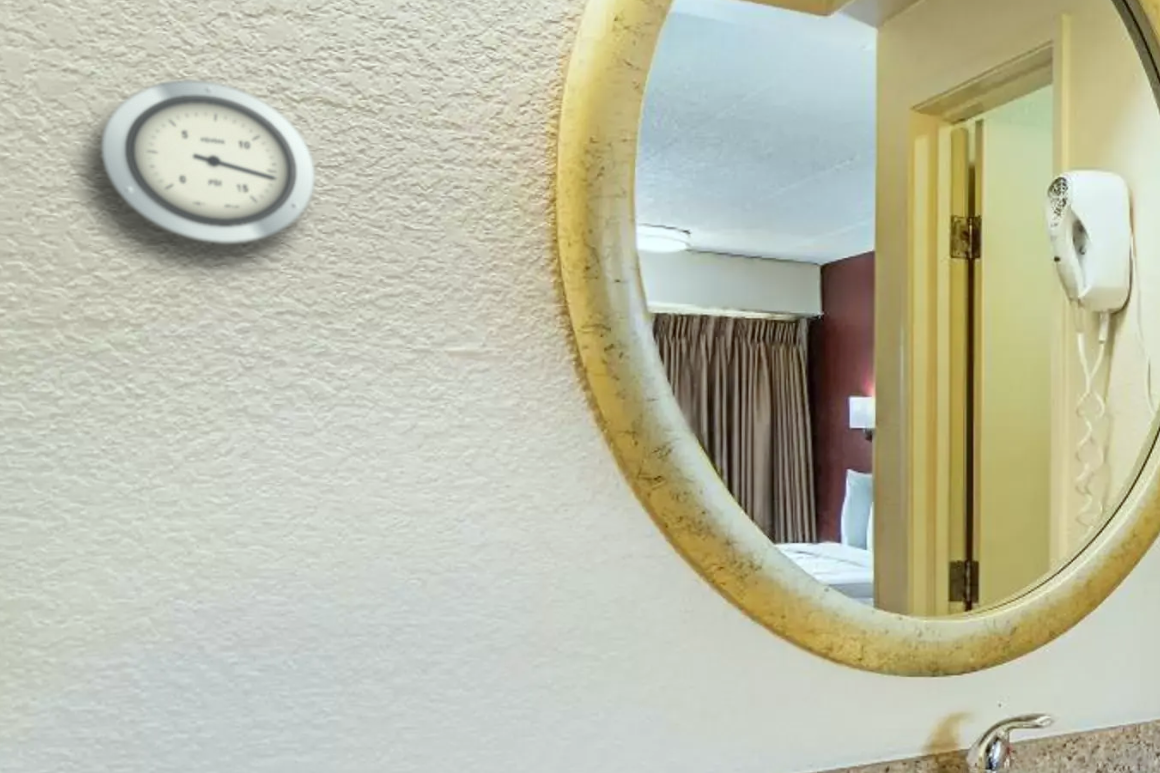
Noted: {"value": 13, "unit": "psi"}
